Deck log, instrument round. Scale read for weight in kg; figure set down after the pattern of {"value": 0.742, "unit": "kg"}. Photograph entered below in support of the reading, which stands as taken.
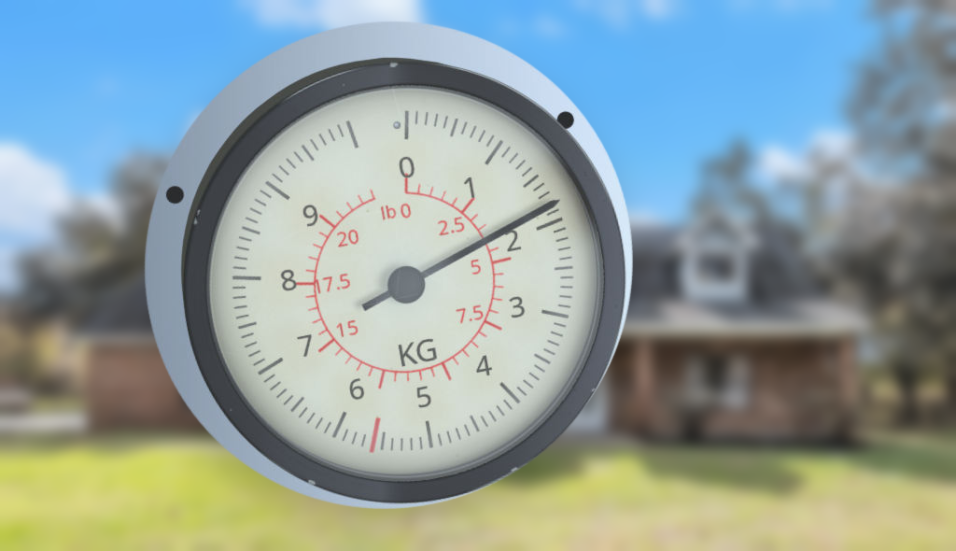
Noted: {"value": 1.8, "unit": "kg"}
